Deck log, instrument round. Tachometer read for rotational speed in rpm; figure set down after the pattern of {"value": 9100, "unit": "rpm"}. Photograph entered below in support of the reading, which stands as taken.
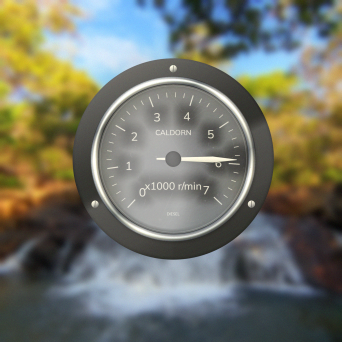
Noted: {"value": 5900, "unit": "rpm"}
